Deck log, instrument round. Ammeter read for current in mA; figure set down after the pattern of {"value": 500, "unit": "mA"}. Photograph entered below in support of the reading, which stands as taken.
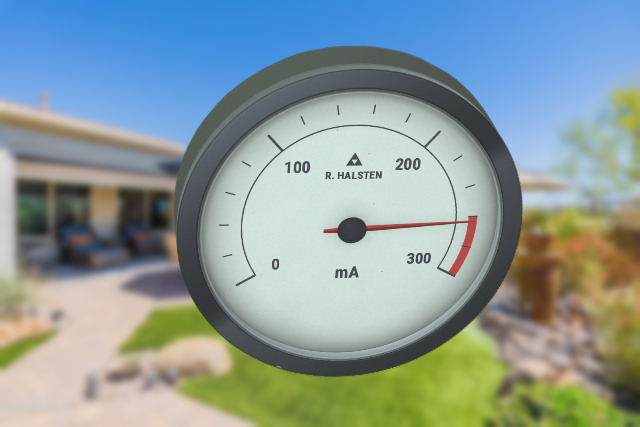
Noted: {"value": 260, "unit": "mA"}
